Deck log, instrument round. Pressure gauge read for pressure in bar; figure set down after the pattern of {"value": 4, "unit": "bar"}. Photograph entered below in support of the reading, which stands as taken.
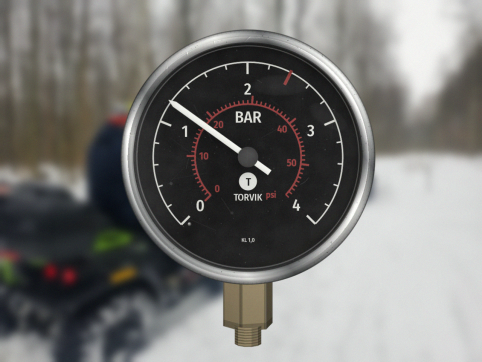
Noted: {"value": 1.2, "unit": "bar"}
